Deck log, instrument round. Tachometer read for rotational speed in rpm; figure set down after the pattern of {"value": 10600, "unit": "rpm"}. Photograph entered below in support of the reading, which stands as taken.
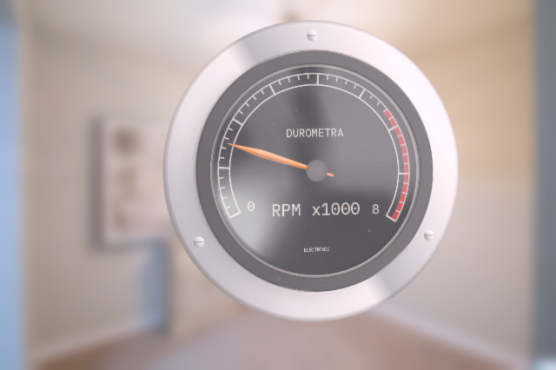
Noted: {"value": 1500, "unit": "rpm"}
